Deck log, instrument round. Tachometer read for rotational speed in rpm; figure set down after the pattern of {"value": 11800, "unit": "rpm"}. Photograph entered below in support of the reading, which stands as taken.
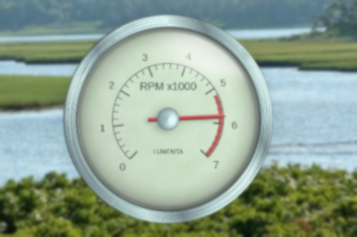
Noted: {"value": 5800, "unit": "rpm"}
